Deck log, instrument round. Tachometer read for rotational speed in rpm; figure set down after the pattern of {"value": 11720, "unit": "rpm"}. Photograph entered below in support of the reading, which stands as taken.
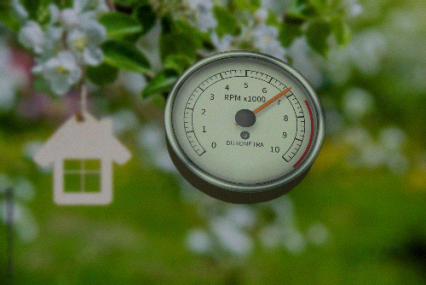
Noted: {"value": 6800, "unit": "rpm"}
